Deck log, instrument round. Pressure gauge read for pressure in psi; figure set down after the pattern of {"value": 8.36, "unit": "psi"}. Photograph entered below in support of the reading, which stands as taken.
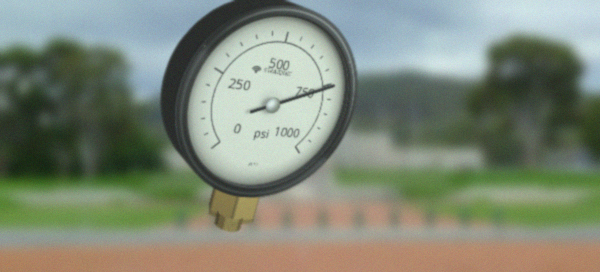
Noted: {"value": 750, "unit": "psi"}
